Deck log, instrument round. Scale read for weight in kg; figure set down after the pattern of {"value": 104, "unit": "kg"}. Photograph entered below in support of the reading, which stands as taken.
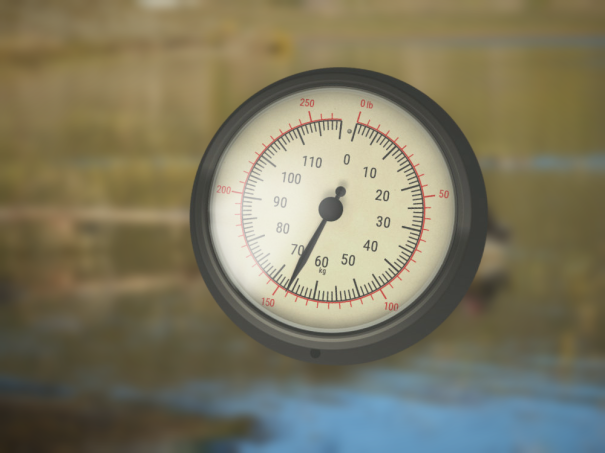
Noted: {"value": 66, "unit": "kg"}
